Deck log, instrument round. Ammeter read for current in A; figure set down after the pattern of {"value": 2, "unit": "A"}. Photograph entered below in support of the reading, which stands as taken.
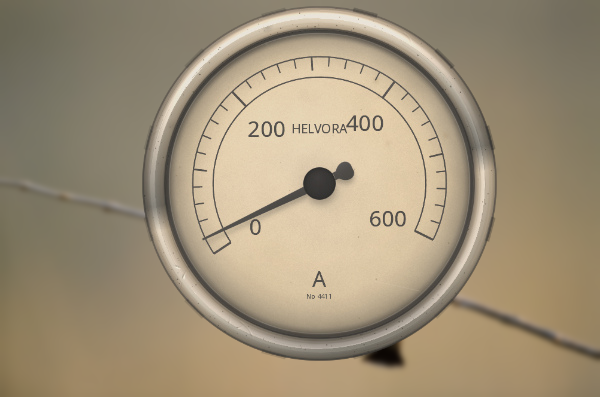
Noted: {"value": 20, "unit": "A"}
